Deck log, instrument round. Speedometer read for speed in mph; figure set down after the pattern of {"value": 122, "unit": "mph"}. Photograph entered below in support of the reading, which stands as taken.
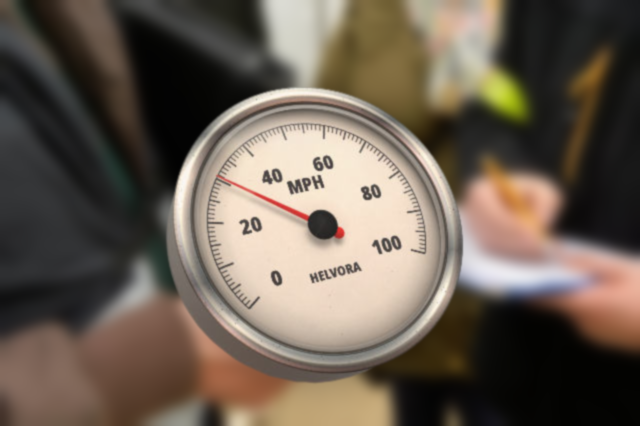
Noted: {"value": 30, "unit": "mph"}
